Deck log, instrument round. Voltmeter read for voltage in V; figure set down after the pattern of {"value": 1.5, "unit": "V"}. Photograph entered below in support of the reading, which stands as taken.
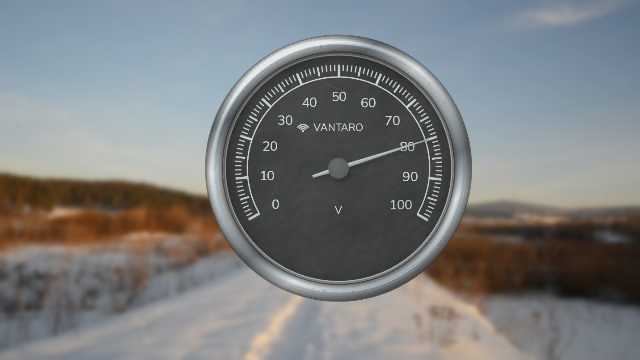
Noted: {"value": 80, "unit": "V"}
